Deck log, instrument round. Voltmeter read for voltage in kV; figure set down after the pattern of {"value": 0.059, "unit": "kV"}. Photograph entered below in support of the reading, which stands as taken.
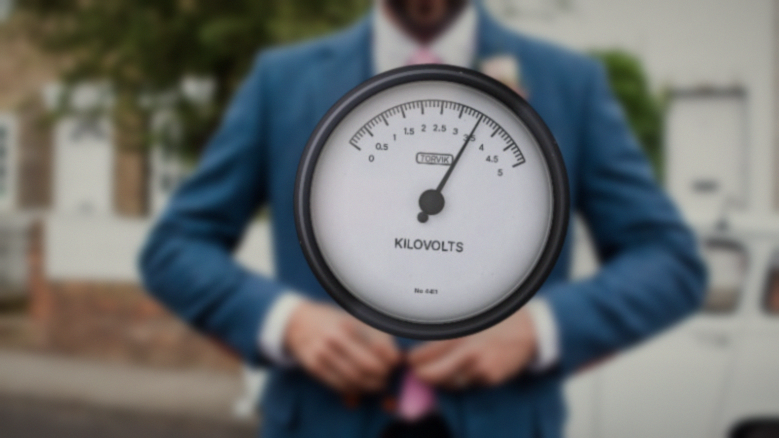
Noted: {"value": 3.5, "unit": "kV"}
